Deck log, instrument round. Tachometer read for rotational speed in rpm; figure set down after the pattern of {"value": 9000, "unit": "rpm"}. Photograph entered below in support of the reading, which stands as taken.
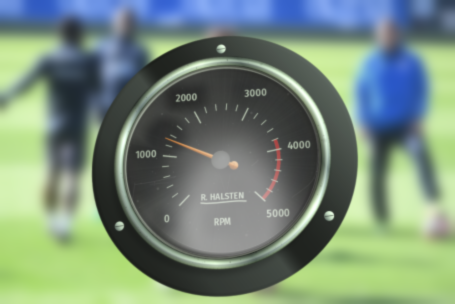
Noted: {"value": 1300, "unit": "rpm"}
